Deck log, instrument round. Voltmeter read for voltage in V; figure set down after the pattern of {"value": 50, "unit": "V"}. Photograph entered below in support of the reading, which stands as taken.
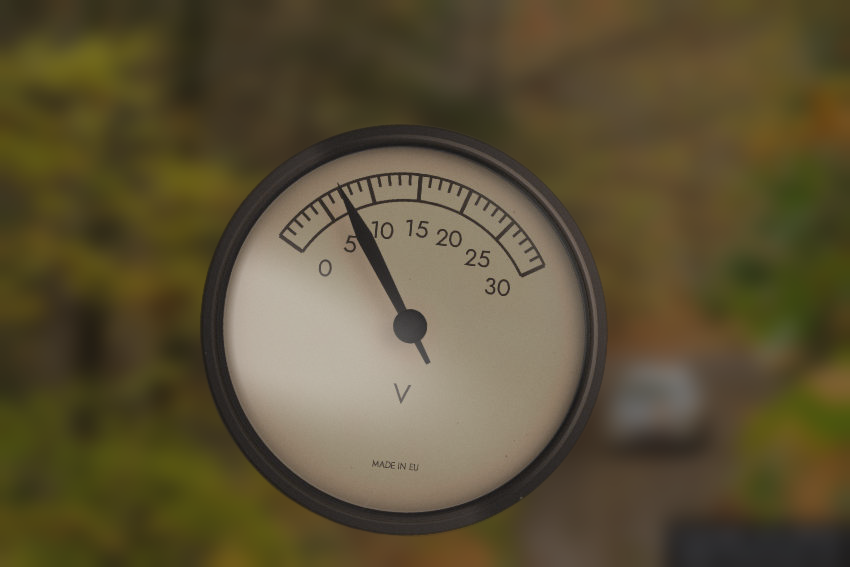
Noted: {"value": 7, "unit": "V"}
